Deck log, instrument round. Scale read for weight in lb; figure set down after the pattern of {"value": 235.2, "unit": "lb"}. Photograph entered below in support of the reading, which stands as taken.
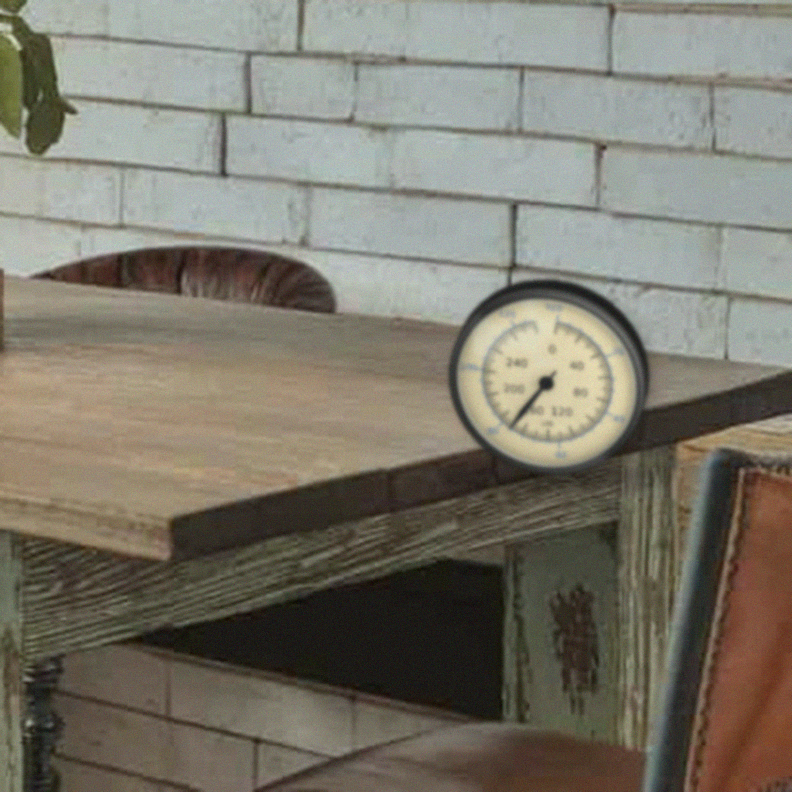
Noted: {"value": 170, "unit": "lb"}
